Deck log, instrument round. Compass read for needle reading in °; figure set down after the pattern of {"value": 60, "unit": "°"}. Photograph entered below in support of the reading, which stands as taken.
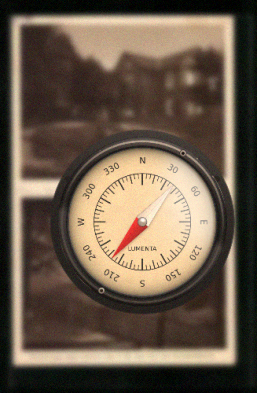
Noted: {"value": 220, "unit": "°"}
